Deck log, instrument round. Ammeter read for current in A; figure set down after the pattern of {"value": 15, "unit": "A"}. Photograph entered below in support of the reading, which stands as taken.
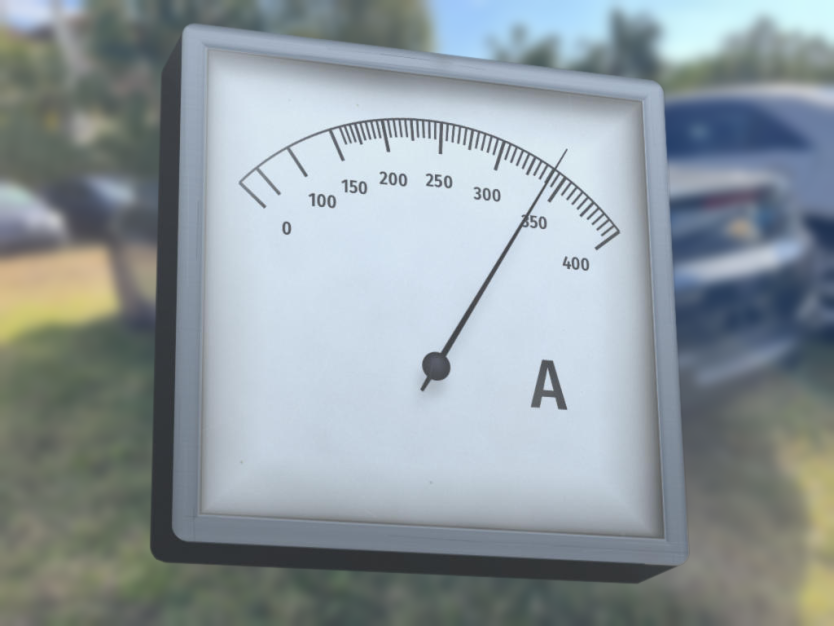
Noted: {"value": 340, "unit": "A"}
